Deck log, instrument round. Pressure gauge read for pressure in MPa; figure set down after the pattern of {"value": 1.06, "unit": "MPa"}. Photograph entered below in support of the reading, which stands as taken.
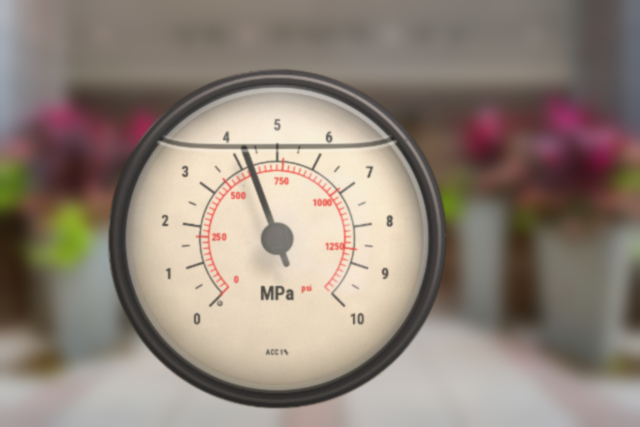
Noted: {"value": 4.25, "unit": "MPa"}
